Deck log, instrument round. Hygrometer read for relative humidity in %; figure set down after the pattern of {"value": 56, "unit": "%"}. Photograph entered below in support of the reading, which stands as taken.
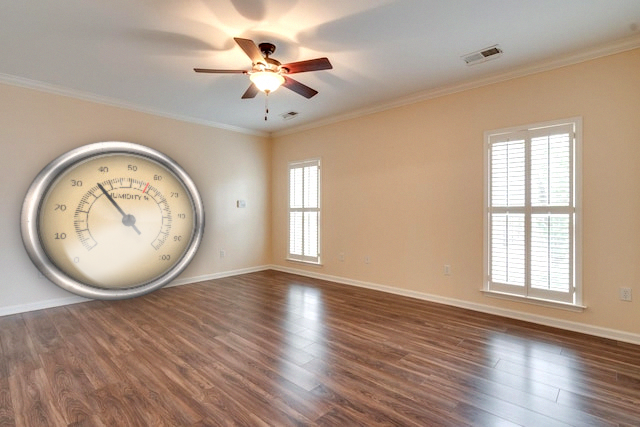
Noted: {"value": 35, "unit": "%"}
